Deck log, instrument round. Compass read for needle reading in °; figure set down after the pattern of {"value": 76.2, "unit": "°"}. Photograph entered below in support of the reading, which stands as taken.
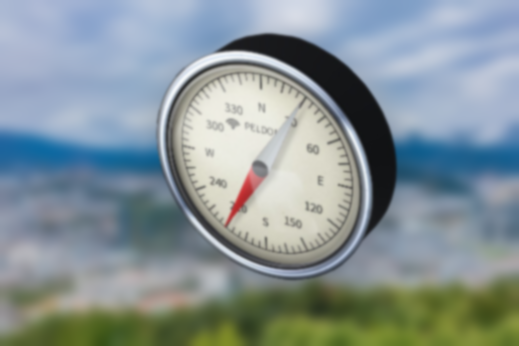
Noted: {"value": 210, "unit": "°"}
